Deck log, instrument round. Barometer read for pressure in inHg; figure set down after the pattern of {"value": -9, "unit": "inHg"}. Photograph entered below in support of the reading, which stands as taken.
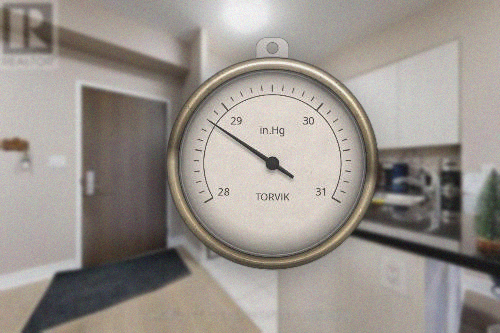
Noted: {"value": 28.8, "unit": "inHg"}
